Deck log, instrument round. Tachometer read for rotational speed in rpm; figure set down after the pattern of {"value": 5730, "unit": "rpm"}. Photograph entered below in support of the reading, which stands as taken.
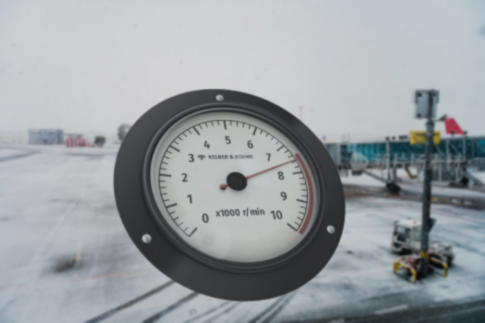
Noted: {"value": 7600, "unit": "rpm"}
